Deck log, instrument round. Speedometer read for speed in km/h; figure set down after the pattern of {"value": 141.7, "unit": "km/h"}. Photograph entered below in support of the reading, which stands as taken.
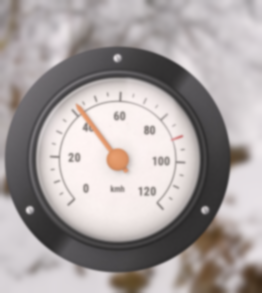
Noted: {"value": 42.5, "unit": "km/h"}
